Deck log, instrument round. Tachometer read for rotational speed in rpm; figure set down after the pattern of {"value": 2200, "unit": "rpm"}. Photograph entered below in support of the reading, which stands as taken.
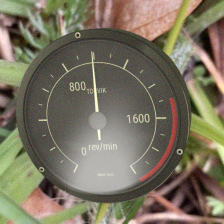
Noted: {"value": 1000, "unit": "rpm"}
